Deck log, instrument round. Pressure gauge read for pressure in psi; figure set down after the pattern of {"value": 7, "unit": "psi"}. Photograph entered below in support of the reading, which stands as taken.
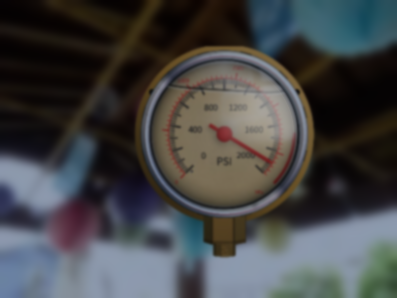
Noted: {"value": 1900, "unit": "psi"}
